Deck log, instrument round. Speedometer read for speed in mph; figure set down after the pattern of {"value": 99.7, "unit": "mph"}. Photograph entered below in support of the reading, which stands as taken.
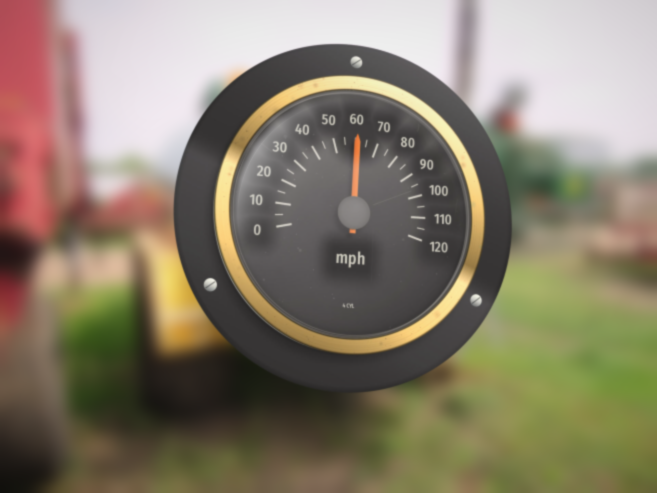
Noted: {"value": 60, "unit": "mph"}
